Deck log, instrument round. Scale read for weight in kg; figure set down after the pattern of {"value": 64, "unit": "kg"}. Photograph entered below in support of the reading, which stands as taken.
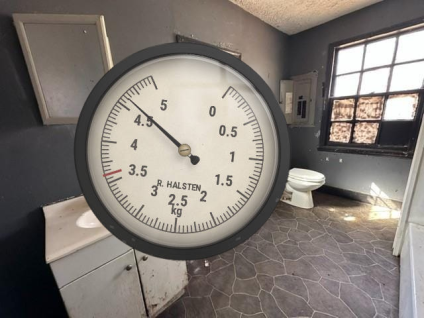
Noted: {"value": 4.6, "unit": "kg"}
